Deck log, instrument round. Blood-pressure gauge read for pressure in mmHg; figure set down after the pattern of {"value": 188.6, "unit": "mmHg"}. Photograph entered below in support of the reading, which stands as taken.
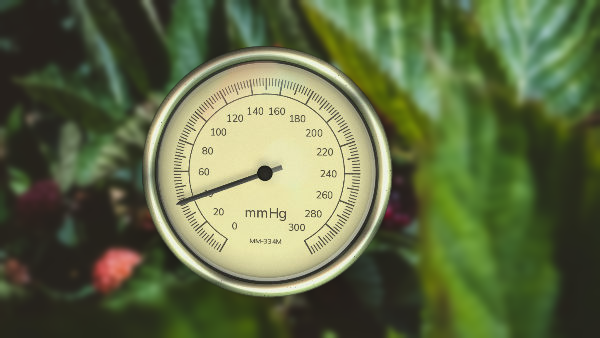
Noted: {"value": 40, "unit": "mmHg"}
